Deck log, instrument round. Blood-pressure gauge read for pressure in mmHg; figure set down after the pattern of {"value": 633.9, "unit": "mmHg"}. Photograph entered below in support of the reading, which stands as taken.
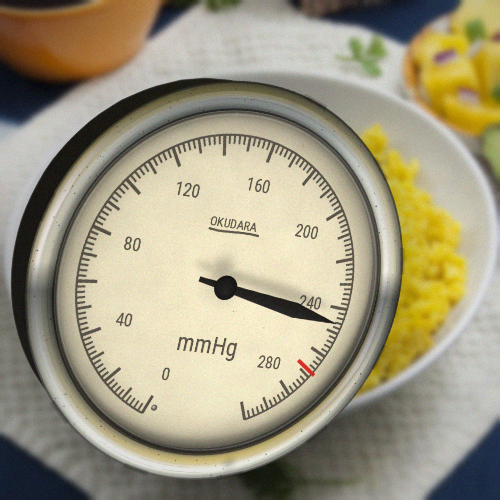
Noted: {"value": 246, "unit": "mmHg"}
